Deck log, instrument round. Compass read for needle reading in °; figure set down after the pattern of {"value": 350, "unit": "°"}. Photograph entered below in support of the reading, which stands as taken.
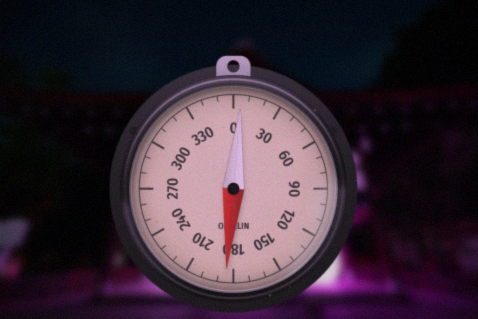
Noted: {"value": 185, "unit": "°"}
